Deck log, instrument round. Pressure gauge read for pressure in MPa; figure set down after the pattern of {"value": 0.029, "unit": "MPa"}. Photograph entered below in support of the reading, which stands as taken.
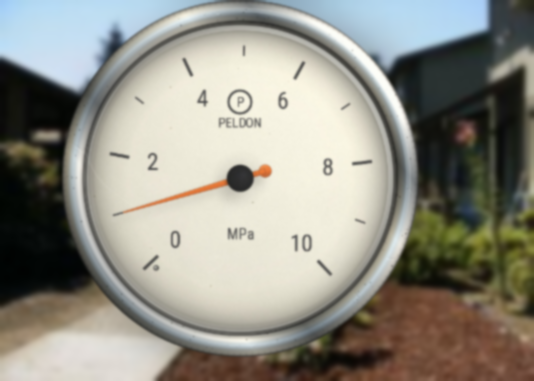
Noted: {"value": 1, "unit": "MPa"}
